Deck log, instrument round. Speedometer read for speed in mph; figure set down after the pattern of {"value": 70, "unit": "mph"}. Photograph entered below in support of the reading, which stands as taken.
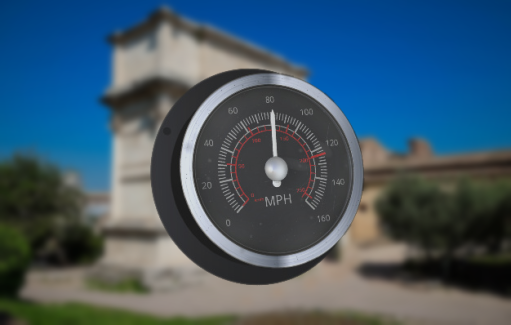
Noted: {"value": 80, "unit": "mph"}
